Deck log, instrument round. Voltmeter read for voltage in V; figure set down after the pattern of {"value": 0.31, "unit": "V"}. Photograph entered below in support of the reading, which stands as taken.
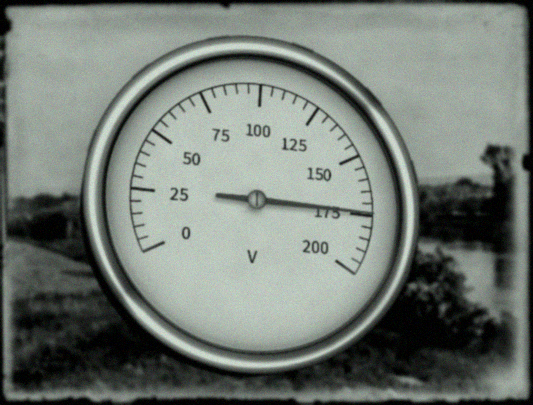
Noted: {"value": 175, "unit": "V"}
